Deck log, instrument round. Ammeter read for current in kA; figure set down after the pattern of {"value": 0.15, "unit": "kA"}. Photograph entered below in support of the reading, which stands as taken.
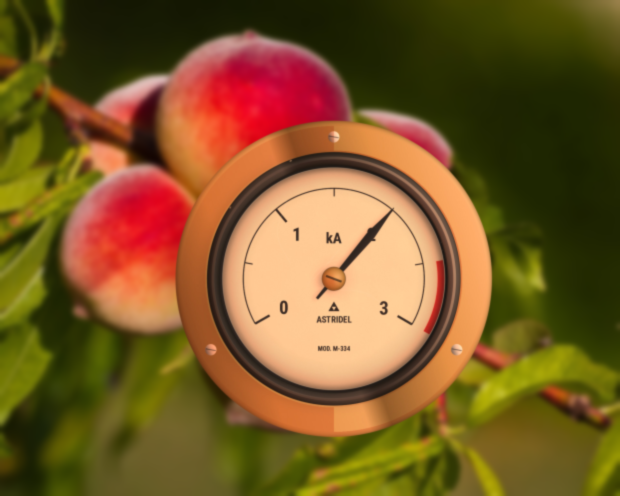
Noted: {"value": 2, "unit": "kA"}
